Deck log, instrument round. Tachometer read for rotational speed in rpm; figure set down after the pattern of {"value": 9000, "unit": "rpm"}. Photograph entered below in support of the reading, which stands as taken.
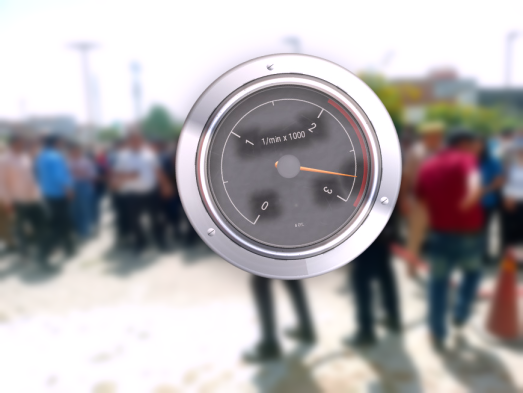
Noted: {"value": 2750, "unit": "rpm"}
